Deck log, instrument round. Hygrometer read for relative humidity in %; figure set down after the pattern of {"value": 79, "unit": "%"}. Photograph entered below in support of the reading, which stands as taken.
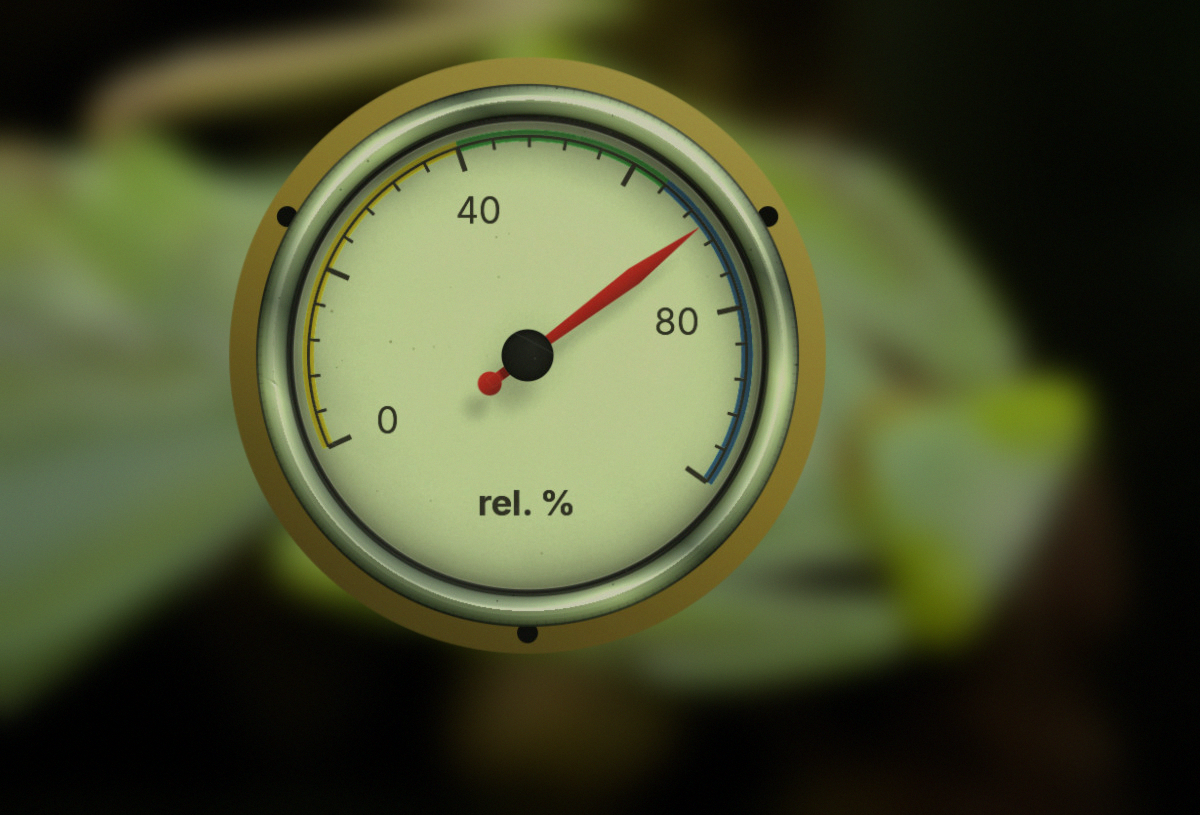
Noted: {"value": 70, "unit": "%"}
